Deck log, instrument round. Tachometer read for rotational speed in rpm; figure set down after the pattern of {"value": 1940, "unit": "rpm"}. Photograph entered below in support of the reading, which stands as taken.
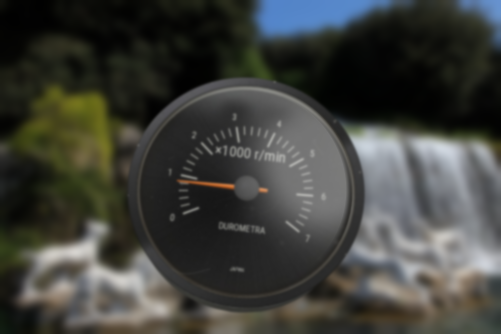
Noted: {"value": 800, "unit": "rpm"}
